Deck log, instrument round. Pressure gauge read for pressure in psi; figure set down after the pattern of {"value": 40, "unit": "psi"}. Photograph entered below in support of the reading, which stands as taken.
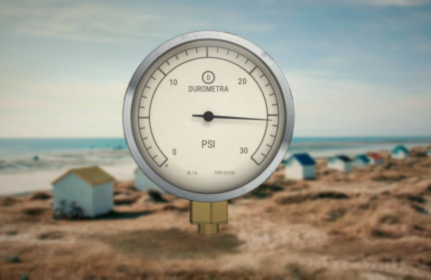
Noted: {"value": 25.5, "unit": "psi"}
